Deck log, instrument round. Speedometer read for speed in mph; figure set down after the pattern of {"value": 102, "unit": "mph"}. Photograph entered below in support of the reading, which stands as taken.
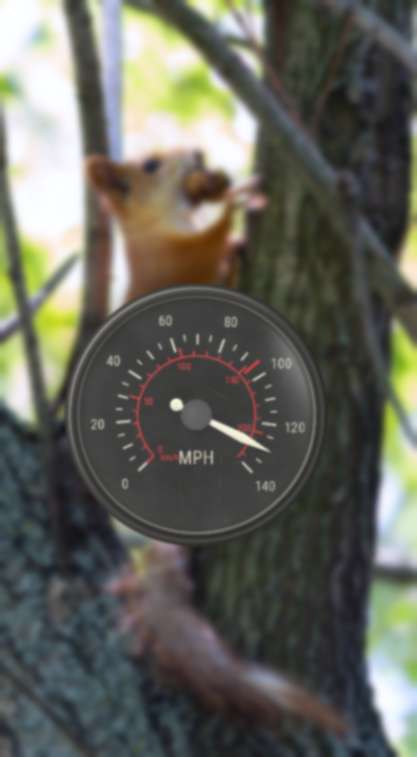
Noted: {"value": 130, "unit": "mph"}
